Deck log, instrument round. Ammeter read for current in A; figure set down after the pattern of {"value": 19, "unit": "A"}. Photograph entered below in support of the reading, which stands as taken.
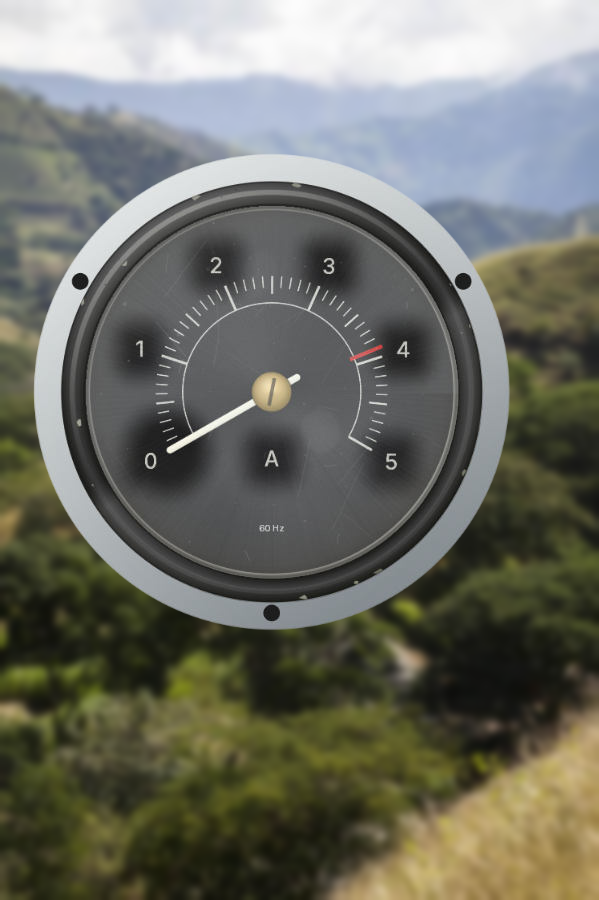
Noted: {"value": 0, "unit": "A"}
